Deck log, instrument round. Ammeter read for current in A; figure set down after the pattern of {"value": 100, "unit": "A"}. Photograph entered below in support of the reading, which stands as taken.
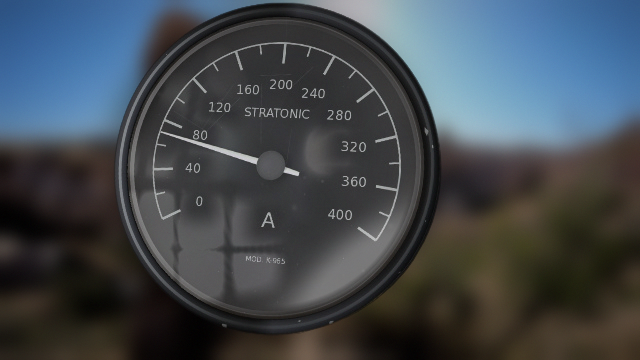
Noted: {"value": 70, "unit": "A"}
